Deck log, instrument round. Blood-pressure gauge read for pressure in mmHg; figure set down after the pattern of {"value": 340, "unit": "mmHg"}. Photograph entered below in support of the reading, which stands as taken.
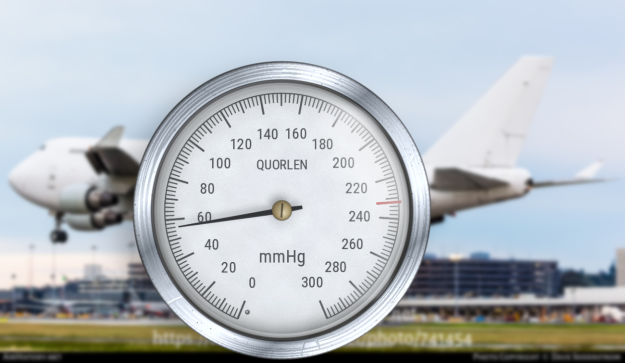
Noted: {"value": 56, "unit": "mmHg"}
